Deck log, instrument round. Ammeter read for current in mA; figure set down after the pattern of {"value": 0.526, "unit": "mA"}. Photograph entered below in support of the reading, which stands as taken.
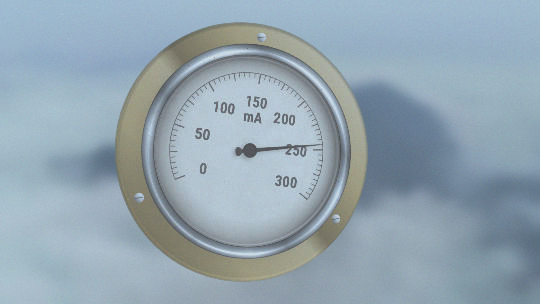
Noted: {"value": 245, "unit": "mA"}
